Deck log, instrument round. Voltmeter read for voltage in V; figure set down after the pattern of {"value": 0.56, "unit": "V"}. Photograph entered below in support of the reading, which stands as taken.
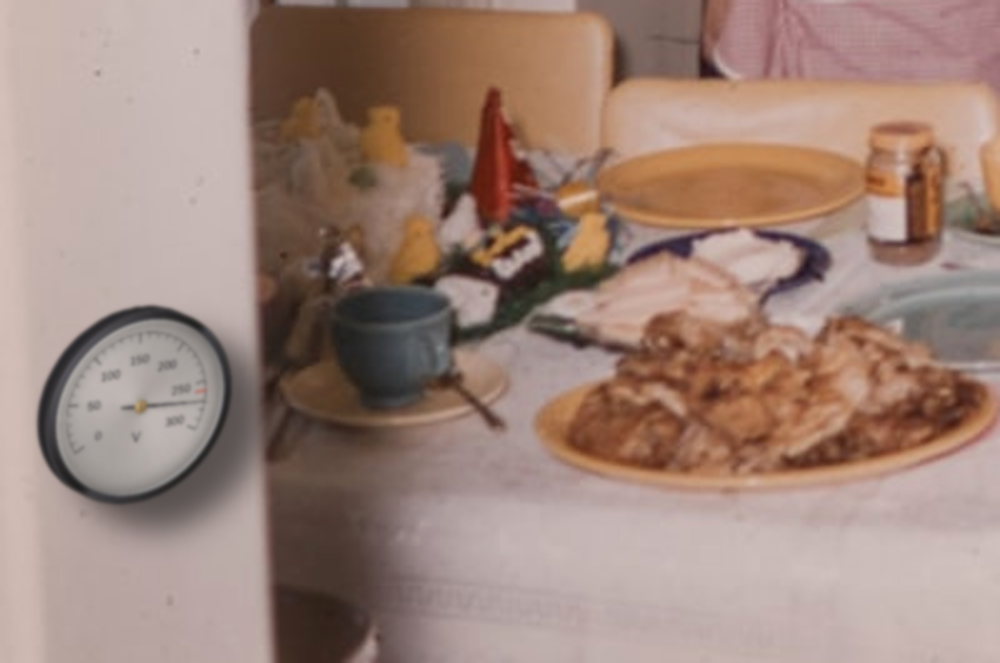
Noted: {"value": 270, "unit": "V"}
